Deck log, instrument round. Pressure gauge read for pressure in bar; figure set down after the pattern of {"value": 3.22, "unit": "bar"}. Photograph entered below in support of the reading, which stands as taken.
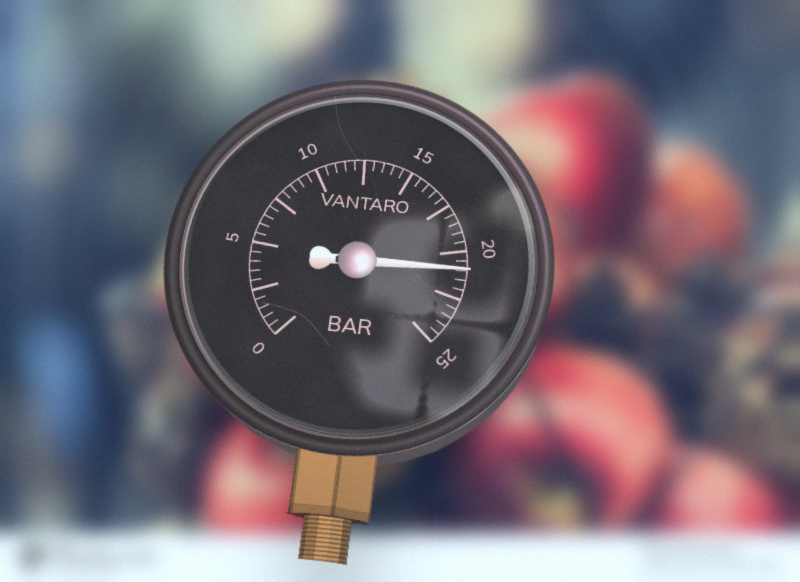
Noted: {"value": 21, "unit": "bar"}
